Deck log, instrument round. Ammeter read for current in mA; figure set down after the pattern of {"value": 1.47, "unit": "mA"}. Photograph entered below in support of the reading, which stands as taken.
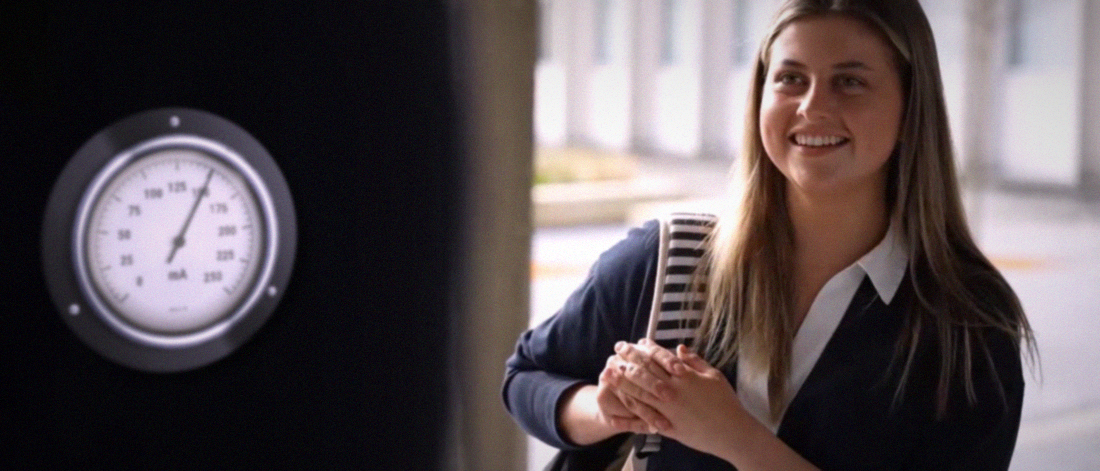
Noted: {"value": 150, "unit": "mA"}
